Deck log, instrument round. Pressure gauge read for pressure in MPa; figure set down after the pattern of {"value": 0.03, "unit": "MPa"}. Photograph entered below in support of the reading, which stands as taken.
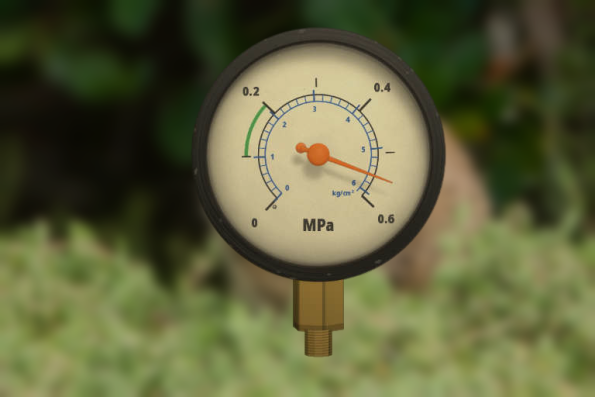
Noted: {"value": 0.55, "unit": "MPa"}
